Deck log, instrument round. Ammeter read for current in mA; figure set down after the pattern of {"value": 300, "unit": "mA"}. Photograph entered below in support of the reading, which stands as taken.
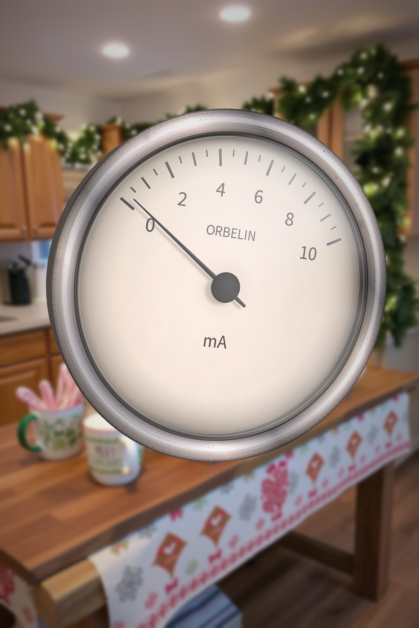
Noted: {"value": 0.25, "unit": "mA"}
